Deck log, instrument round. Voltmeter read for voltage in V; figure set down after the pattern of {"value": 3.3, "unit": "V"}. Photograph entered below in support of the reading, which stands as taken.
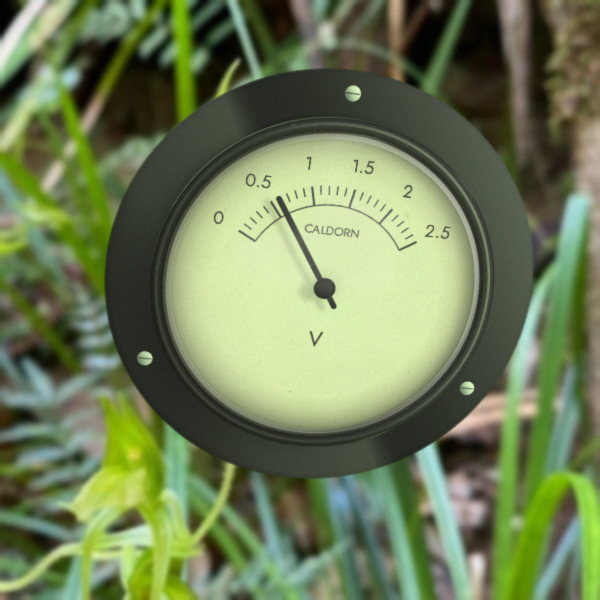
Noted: {"value": 0.6, "unit": "V"}
